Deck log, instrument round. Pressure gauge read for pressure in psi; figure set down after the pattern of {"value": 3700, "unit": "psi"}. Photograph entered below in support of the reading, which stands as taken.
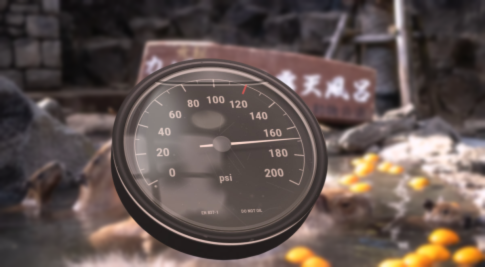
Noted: {"value": 170, "unit": "psi"}
